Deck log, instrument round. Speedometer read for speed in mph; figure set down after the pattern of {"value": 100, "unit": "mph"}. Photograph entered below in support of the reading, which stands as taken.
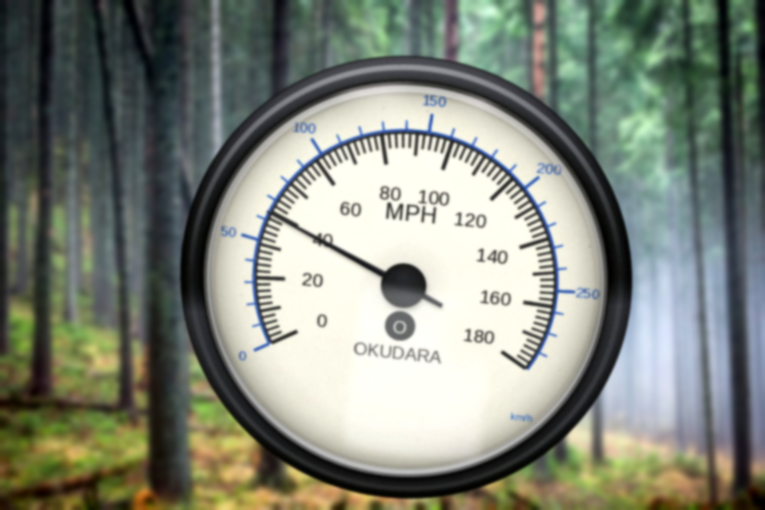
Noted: {"value": 40, "unit": "mph"}
